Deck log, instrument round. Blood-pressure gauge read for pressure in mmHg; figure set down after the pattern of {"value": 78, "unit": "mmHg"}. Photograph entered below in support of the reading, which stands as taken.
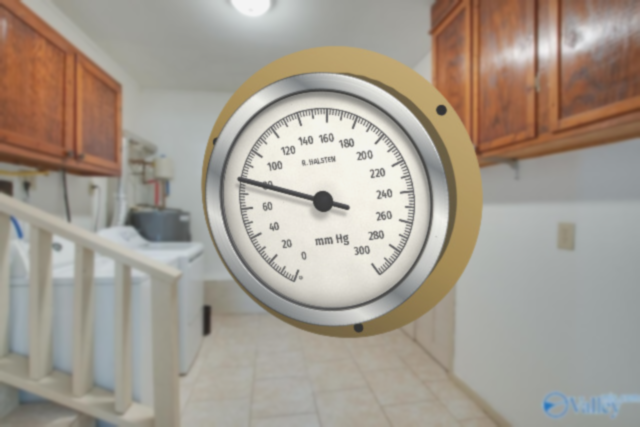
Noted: {"value": 80, "unit": "mmHg"}
